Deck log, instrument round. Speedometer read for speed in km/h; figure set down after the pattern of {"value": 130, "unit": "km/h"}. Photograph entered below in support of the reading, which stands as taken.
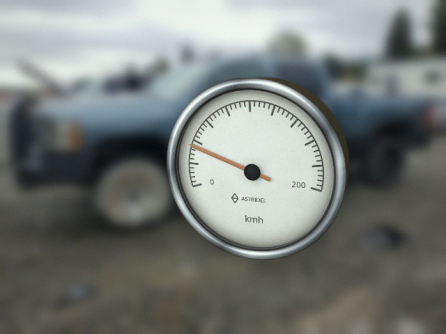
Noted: {"value": 36, "unit": "km/h"}
